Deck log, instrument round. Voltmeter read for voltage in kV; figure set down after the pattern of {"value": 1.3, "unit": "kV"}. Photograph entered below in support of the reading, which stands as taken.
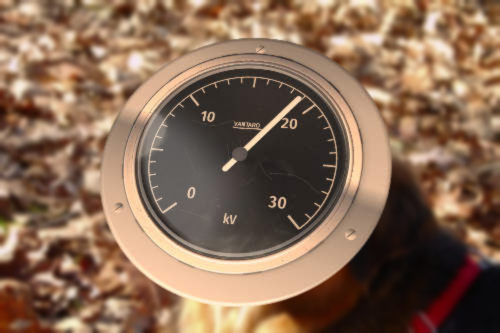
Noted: {"value": 19, "unit": "kV"}
